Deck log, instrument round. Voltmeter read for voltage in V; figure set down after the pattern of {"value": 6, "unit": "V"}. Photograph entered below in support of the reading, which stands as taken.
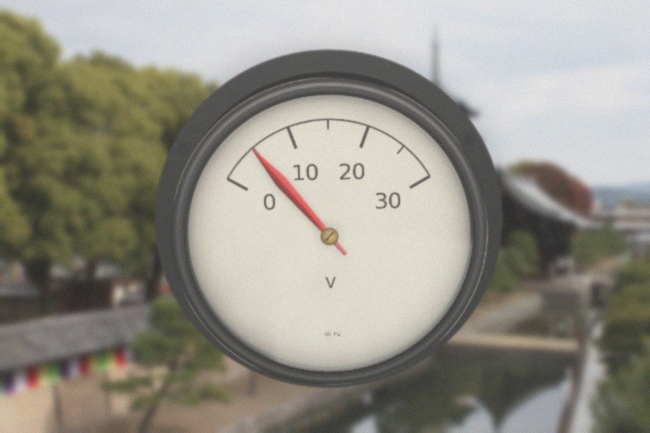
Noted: {"value": 5, "unit": "V"}
